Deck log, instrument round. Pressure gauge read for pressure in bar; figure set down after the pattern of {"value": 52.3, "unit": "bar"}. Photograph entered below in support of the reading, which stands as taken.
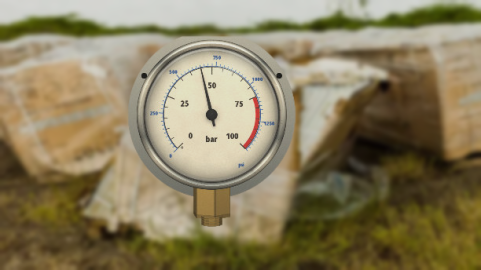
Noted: {"value": 45, "unit": "bar"}
